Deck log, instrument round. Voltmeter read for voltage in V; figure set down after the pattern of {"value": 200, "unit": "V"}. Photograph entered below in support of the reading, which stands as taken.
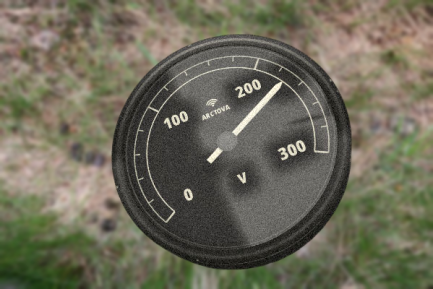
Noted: {"value": 230, "unit": "V"}
